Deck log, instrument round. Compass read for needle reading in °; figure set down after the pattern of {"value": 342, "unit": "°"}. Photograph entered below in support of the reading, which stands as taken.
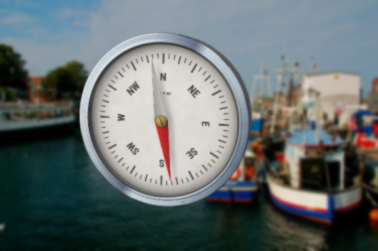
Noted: {"value": 170, "unit": "°"}
